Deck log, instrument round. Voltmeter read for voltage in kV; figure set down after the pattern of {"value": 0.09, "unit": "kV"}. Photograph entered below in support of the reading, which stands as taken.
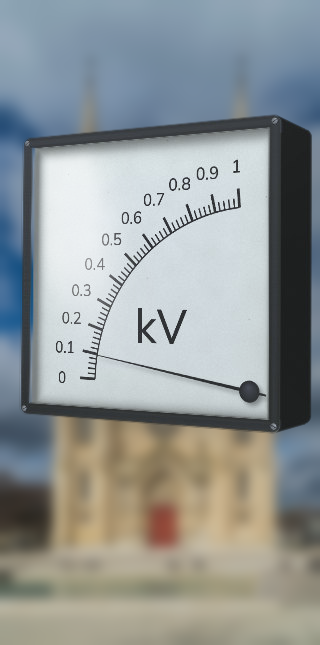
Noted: {"value": 0.1, "unit": "kV"}
